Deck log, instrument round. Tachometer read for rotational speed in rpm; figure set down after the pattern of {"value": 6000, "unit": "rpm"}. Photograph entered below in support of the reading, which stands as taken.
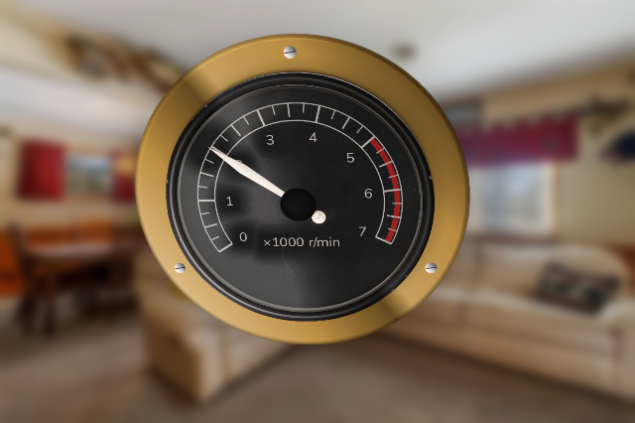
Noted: {"value": 2000, "unit": "rpm"}
